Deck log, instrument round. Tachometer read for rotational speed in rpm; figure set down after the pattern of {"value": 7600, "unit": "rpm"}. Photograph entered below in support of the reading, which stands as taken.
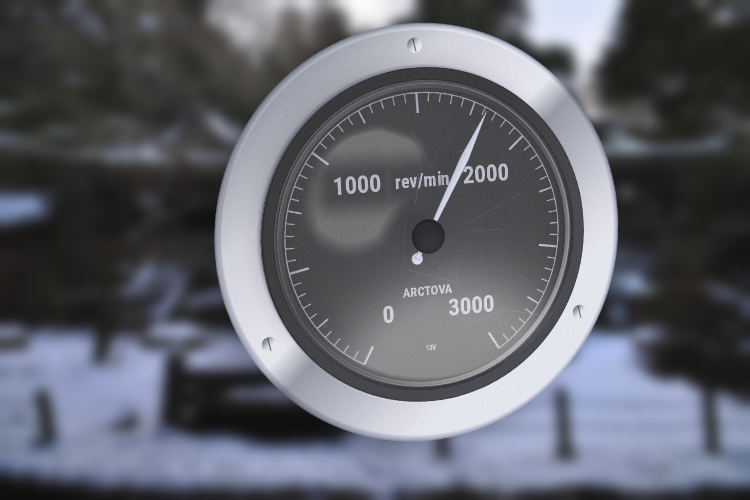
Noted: {"value": 1800, "unit": "rpm"}
